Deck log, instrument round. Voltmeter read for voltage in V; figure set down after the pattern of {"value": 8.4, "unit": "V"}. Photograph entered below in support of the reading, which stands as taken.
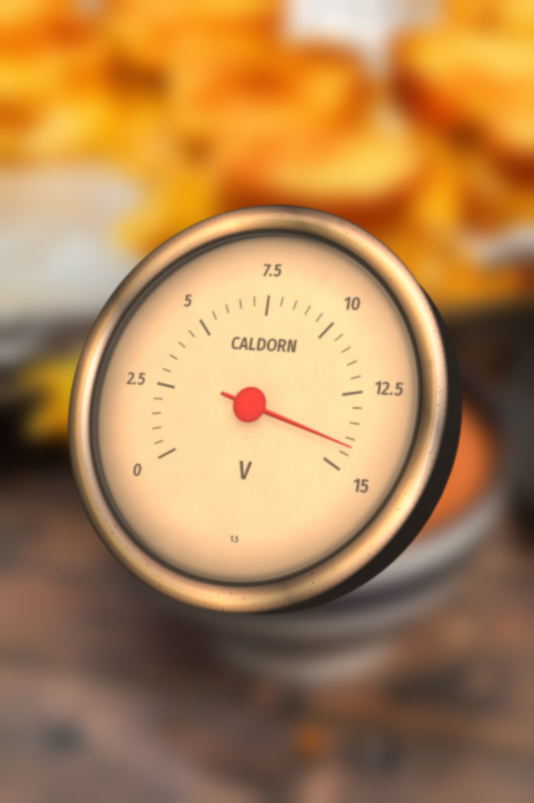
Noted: {"value": 14.25, "unit": "V"}
